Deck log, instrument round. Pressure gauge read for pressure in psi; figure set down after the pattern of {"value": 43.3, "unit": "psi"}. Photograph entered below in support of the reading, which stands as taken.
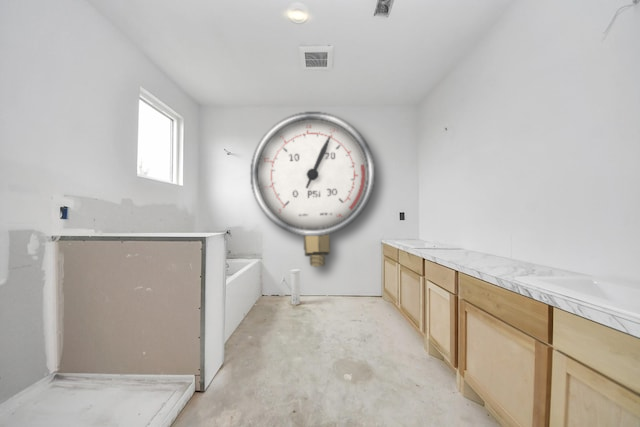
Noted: {"value": 18, "unit": "psi"}
